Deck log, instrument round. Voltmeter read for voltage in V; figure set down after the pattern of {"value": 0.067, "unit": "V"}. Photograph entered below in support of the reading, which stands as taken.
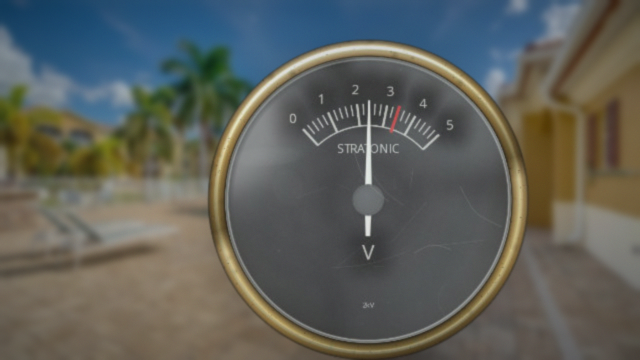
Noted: {"value": 2.4, "unit": "V"}
